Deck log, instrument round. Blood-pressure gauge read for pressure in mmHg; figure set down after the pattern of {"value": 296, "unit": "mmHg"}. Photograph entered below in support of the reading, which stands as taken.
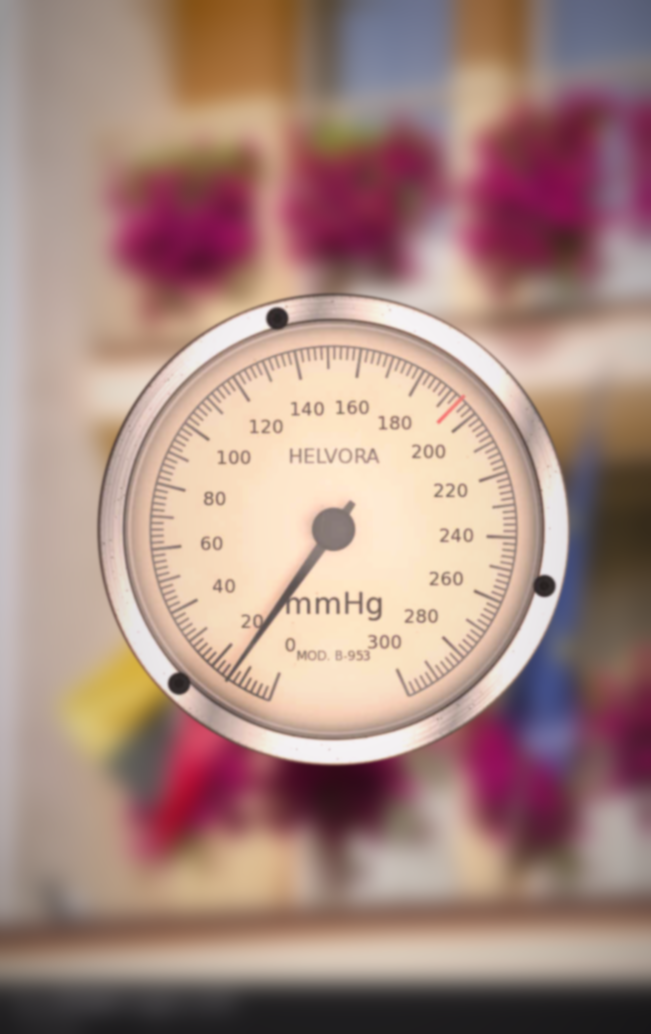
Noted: {"value": 14, "unit": "mmHg"}
